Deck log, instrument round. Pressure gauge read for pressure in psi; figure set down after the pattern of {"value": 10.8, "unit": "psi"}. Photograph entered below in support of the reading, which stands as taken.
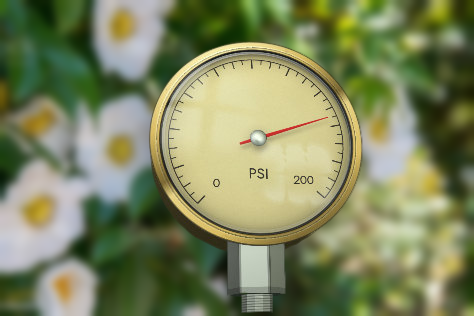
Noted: {"value": 155, "unit": "psi"}
